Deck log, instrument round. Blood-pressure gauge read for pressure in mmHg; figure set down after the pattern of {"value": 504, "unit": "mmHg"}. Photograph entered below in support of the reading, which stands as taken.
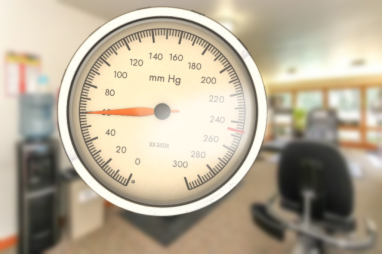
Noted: {"value": 60, "unit": "mmHg"}
